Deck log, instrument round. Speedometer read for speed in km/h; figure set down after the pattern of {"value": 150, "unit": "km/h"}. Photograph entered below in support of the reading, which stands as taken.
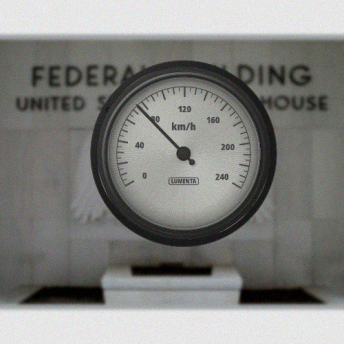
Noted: {"value": 75, "unit": "km/h"}
